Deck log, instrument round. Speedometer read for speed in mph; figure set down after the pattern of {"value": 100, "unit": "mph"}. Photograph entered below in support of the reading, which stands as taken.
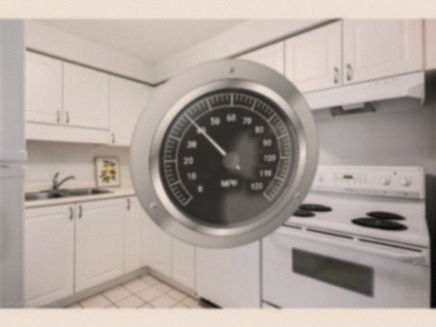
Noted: {"value": 40, "unit": "mph"}
